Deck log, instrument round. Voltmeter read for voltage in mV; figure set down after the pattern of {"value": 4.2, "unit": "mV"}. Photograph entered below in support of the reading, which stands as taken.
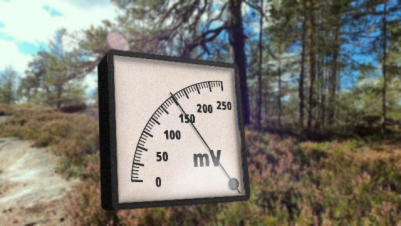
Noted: {"value": 150, "unit": "mV"}
